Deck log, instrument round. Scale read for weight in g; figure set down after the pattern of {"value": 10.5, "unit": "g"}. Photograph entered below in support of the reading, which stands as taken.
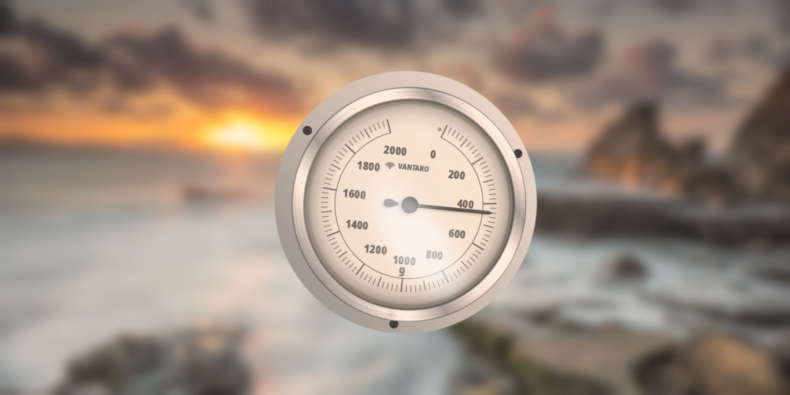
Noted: {"value": 440, "unit": "g"}
